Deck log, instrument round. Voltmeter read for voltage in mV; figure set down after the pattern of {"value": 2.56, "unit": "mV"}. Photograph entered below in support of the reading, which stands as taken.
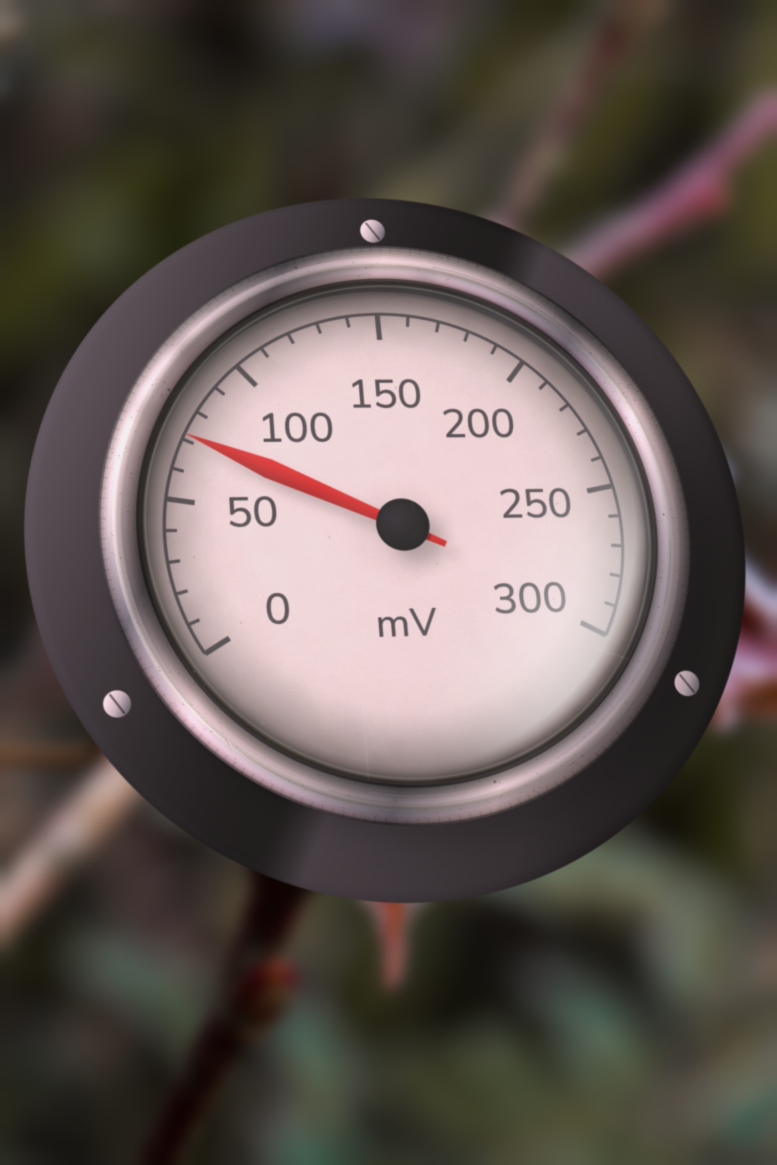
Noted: {"value": 70, "unit": "mV"}
